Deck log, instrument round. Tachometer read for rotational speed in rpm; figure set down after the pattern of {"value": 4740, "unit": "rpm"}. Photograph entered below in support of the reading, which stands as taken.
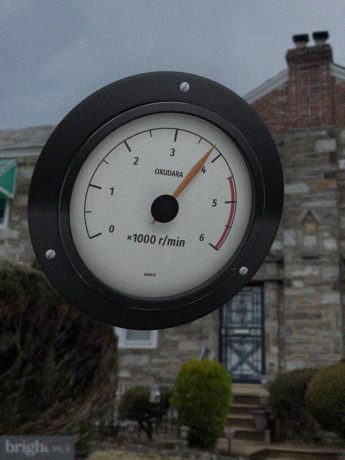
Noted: {"value": 3750, "unit": "rpm"}
